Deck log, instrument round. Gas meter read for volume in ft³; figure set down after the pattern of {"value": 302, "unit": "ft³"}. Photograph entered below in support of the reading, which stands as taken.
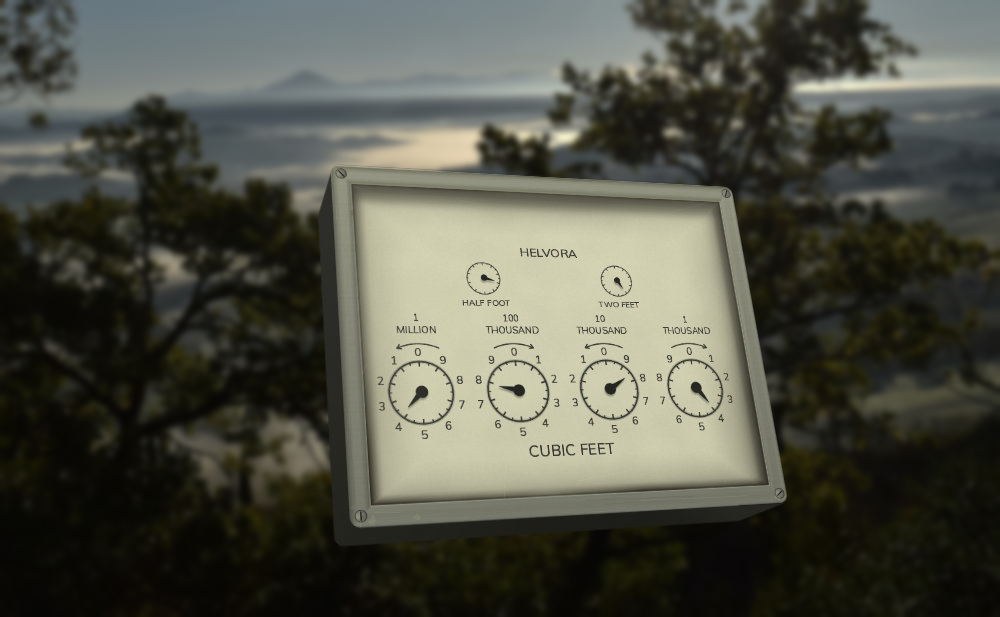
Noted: {"value": 378400, "unit": "ft³"}
